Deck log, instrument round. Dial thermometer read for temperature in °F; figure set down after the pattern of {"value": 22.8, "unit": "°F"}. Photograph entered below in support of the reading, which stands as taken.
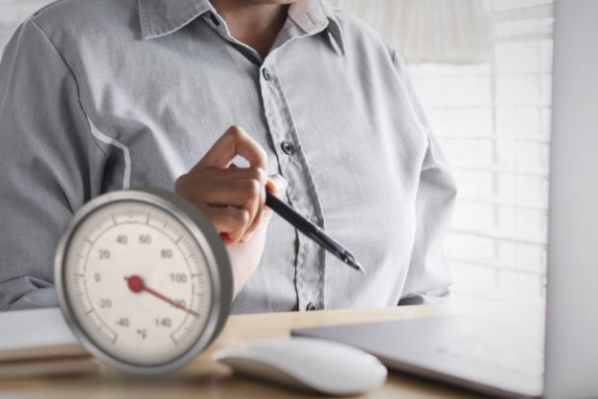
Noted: {"value": 120, "unit": "°F"}
